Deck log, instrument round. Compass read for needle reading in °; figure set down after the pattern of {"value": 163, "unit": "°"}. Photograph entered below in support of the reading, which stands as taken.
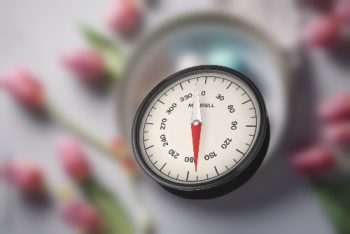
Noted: {"value": 170, "unit": "°"}
